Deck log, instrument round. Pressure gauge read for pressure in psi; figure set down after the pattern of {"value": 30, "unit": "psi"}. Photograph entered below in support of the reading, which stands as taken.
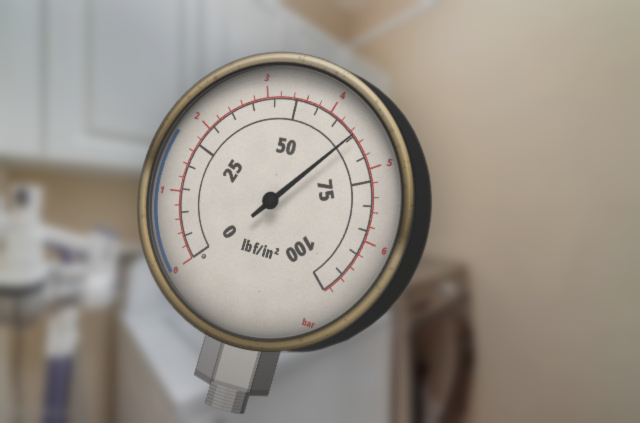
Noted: {"value": 65, "unit": "psi"}
